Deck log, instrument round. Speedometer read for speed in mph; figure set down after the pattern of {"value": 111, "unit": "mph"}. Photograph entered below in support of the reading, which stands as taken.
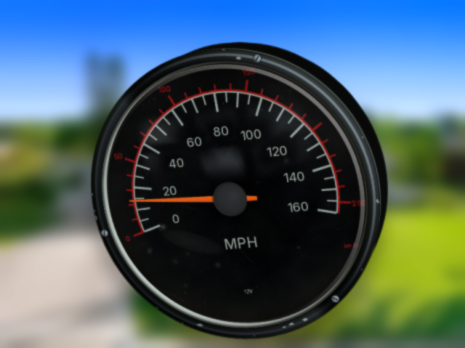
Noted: {"value": 15, "unit": "mph"}
